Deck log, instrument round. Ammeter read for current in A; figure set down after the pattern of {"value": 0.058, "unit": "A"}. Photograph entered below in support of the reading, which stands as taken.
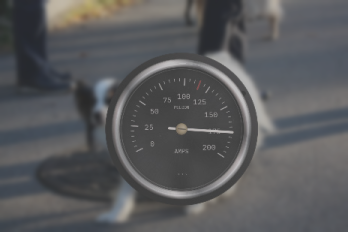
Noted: {"value": 175, "unit": "A"}
